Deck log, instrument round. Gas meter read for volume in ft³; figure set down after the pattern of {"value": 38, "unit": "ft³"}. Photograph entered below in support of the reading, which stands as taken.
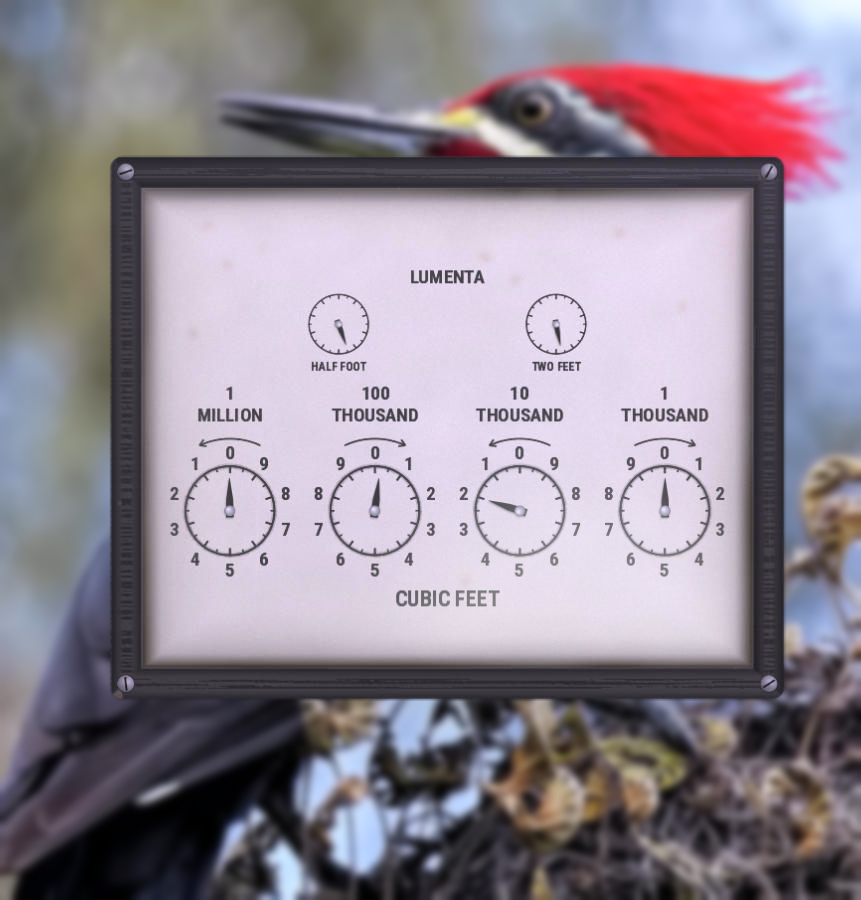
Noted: {"value": 2000, "unit": "ft³"}
